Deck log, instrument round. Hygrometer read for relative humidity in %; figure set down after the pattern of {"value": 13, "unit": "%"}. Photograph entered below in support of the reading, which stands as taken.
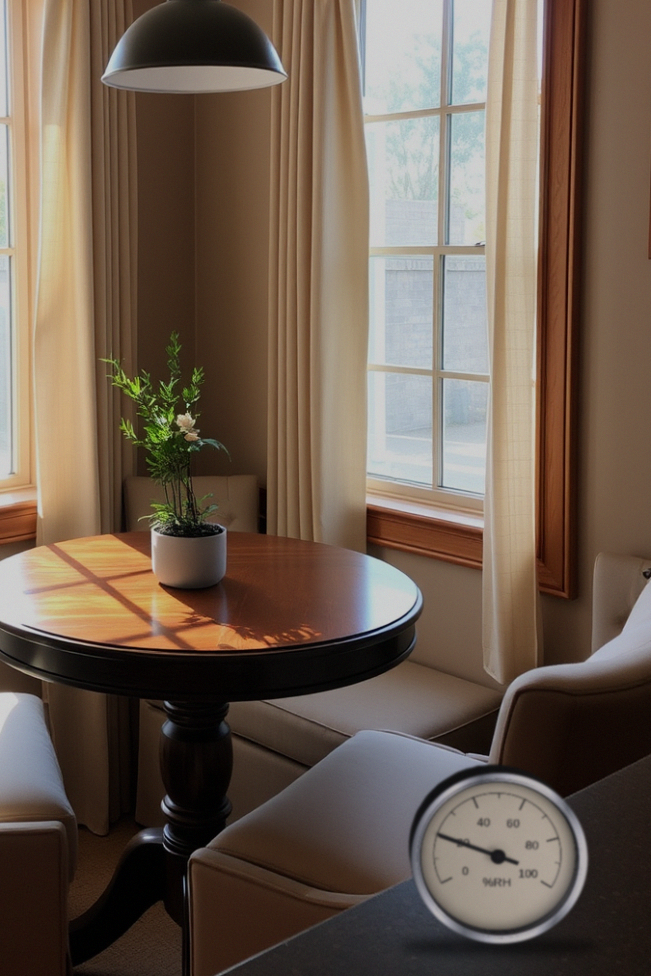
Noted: {"value": 20, "unit": "%"}
